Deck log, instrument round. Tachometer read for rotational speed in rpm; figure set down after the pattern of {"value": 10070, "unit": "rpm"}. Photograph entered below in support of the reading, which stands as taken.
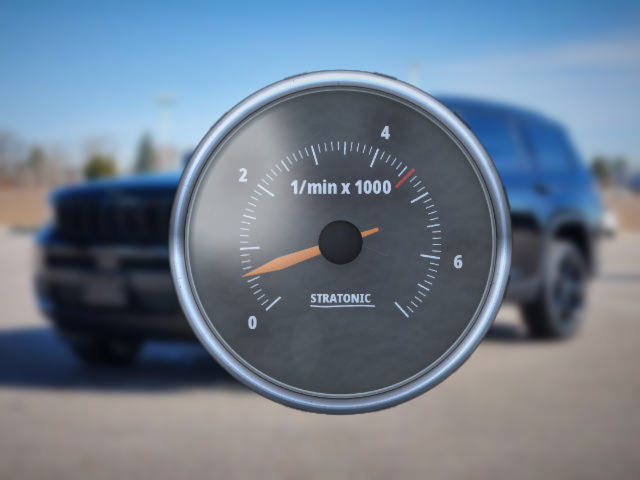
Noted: {"value": 600, "unit": "rpm"}
